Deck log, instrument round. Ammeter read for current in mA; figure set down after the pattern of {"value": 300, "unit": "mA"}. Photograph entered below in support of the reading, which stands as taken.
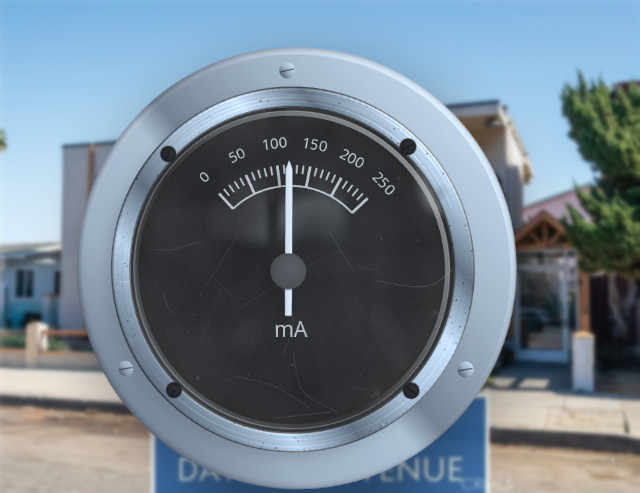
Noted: {"value": 120, "unit": "mA"}
